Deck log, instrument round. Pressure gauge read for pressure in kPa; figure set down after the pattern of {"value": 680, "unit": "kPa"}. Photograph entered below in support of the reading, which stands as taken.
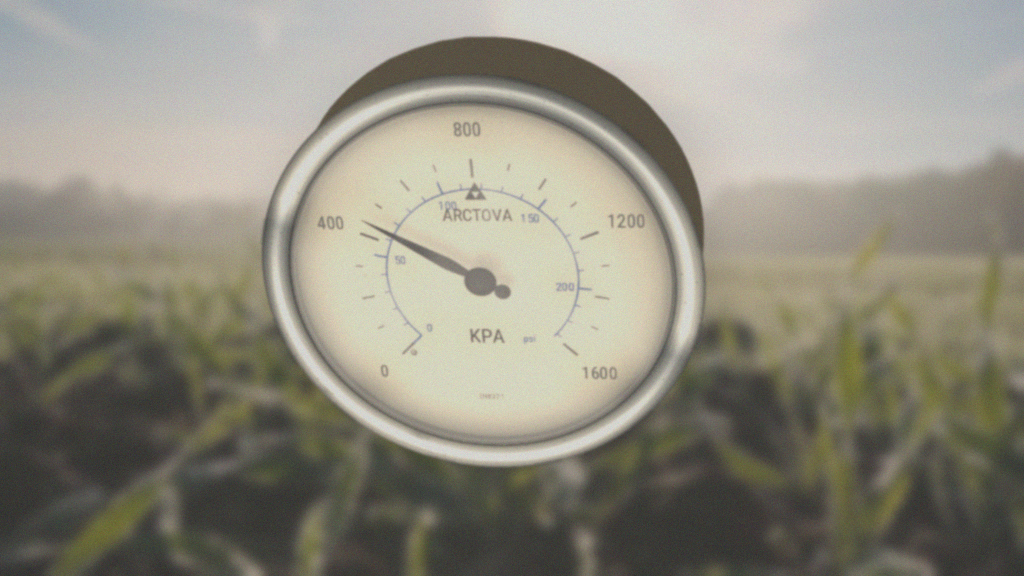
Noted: {"value": 450, "unit": "kPa"}
